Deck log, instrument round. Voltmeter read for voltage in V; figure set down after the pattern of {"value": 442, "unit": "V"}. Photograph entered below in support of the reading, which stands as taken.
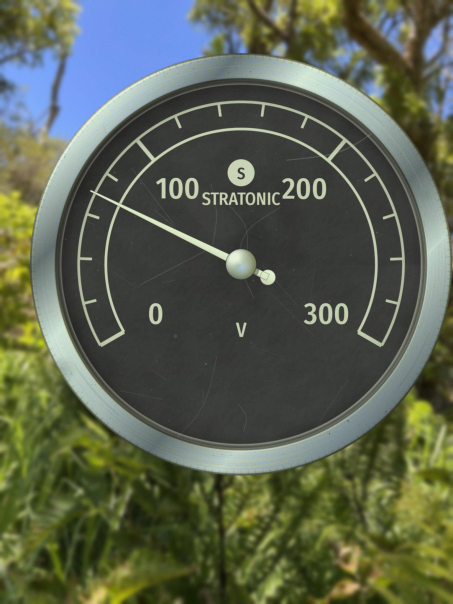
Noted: {"value": 70, "unit": "V"}
